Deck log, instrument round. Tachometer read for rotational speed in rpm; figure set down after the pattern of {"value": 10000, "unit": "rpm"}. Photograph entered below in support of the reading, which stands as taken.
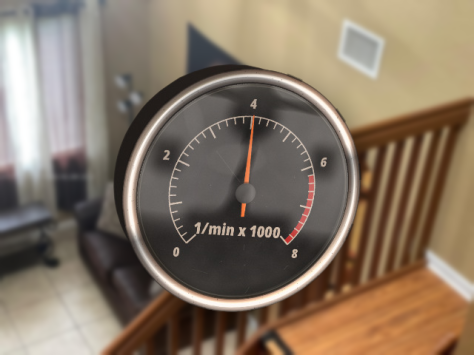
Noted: {"value": 4000, "unit": "rpm"}
